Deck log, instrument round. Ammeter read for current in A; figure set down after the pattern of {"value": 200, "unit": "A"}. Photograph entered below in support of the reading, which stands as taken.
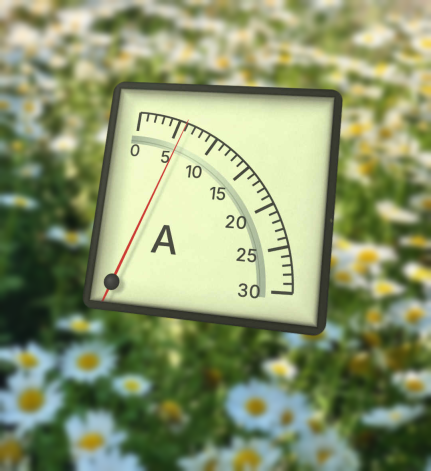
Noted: {"value": 6, "unit": "A"}
